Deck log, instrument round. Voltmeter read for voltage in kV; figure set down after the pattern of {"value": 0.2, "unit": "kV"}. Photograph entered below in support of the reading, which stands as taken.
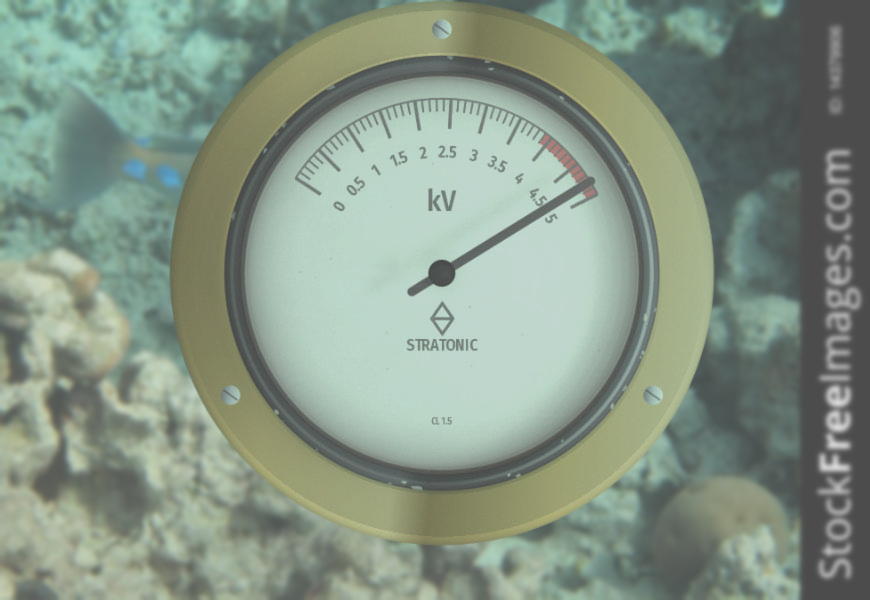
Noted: {"value": 4.8, "unit": "kV"}
